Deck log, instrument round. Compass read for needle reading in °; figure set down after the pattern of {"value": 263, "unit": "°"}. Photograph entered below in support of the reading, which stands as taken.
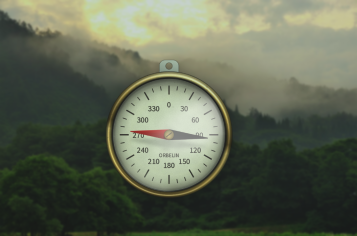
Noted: {"value": 275, "unit": "°"}
